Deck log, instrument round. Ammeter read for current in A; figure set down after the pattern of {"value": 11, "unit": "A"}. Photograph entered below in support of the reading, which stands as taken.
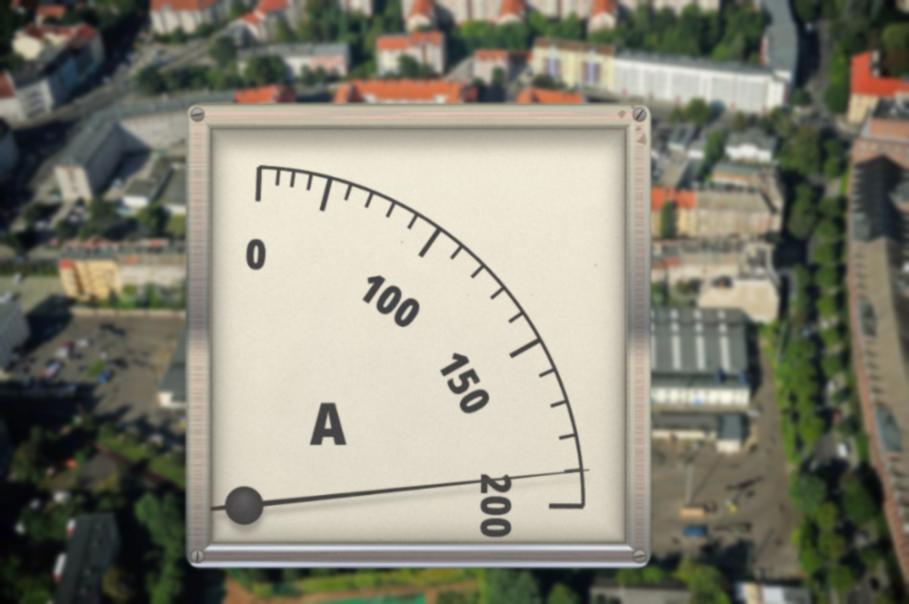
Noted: {"value": 190, "unit": "A"}
